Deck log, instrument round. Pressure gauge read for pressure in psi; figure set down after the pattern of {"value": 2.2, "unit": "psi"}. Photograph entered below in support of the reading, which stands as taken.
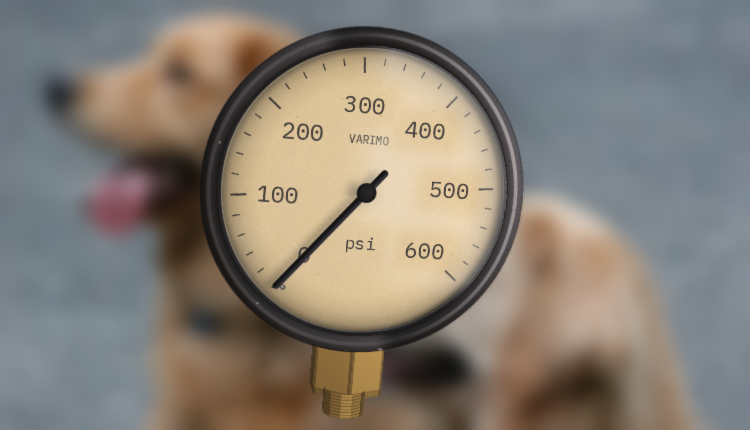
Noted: {"value": 0, "unit": "psi"}
